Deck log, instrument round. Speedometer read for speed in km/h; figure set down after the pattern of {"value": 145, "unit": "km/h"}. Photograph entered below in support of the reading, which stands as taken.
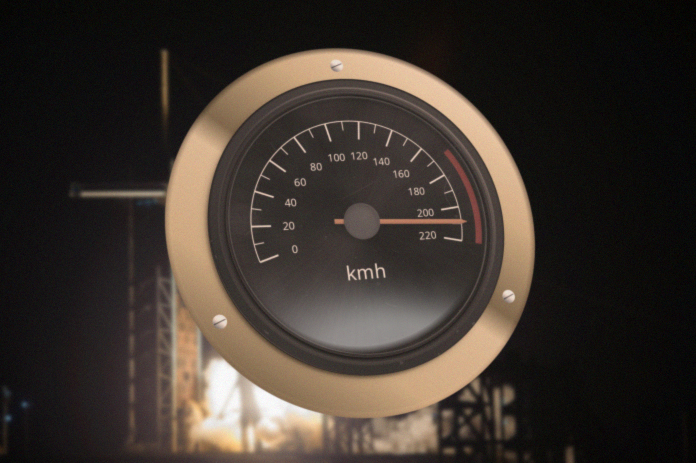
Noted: {"value": 210, "unit": "km/h"}
